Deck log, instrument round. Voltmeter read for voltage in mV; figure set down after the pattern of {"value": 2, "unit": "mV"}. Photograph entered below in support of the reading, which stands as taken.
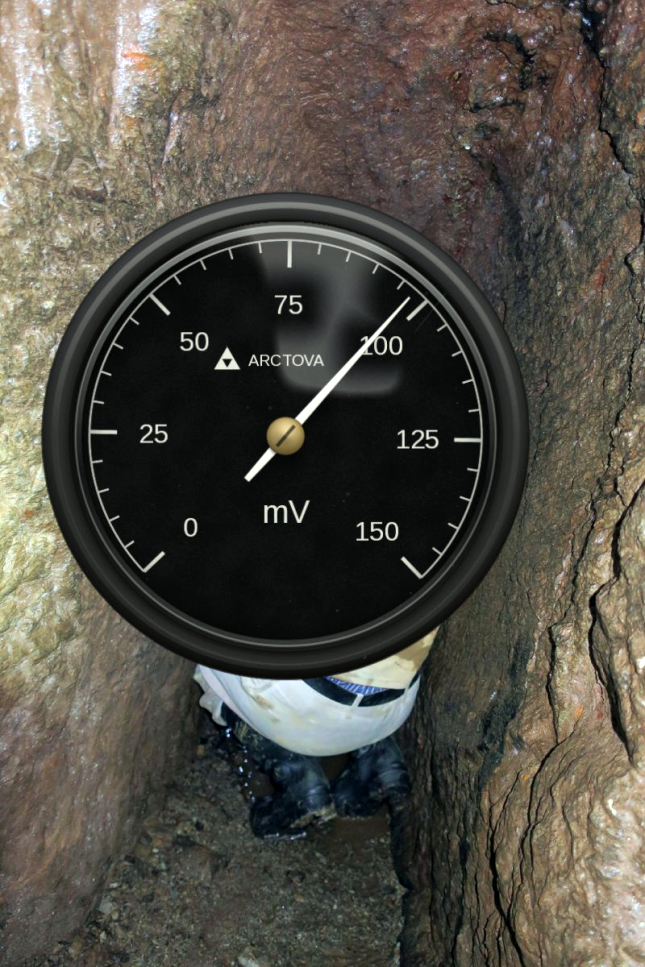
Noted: {"value": 97.5, "unit": "mV"}
